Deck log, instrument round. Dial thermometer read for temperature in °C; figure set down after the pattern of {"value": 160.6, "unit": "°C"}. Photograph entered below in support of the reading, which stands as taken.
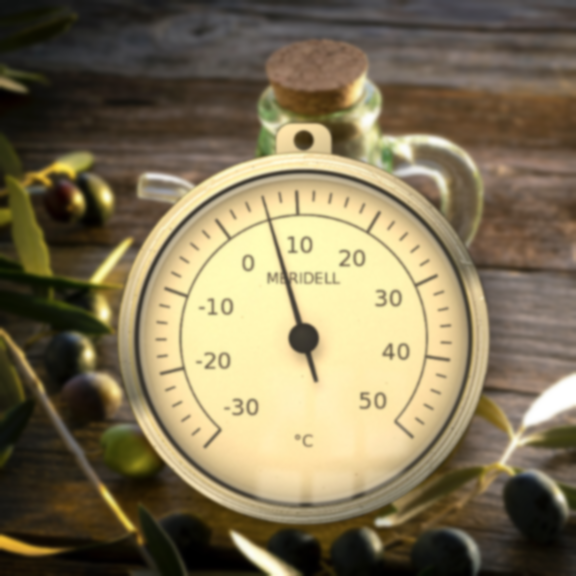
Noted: {"value": 6, "unit": "°C"}
